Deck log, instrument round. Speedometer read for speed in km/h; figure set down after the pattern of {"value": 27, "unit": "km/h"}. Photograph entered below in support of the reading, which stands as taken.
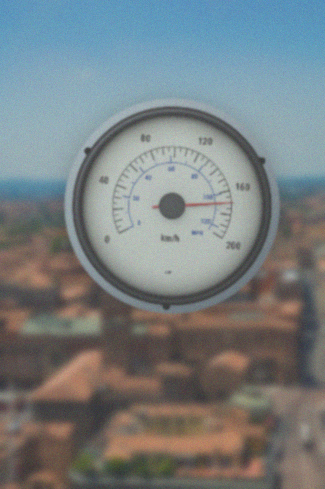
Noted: {"value": 170, "unit": "km/h"}
